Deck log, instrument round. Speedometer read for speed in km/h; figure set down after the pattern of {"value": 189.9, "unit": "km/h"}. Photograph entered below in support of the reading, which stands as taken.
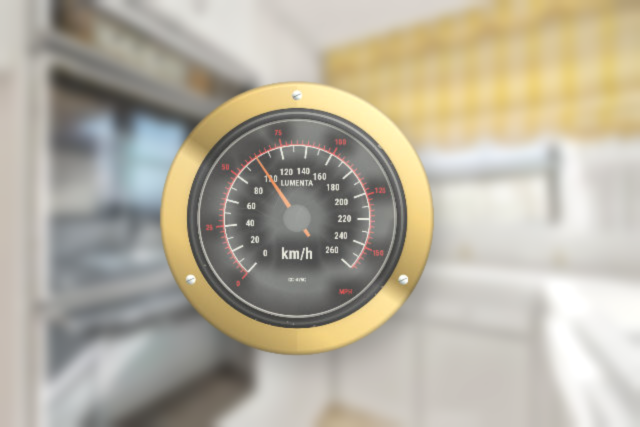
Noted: {"value": 100, "unit": "km/h"}
